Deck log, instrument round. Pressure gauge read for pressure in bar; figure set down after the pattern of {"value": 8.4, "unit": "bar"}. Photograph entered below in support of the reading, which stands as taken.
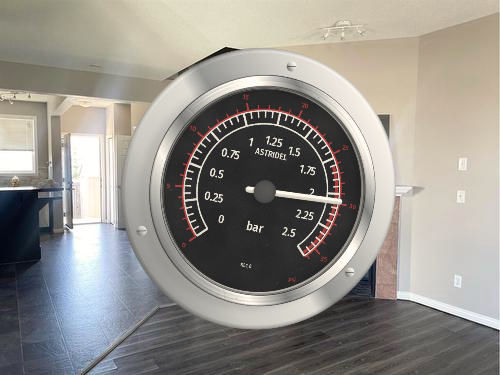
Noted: {"value": 2.05, "unit": "bar"}
